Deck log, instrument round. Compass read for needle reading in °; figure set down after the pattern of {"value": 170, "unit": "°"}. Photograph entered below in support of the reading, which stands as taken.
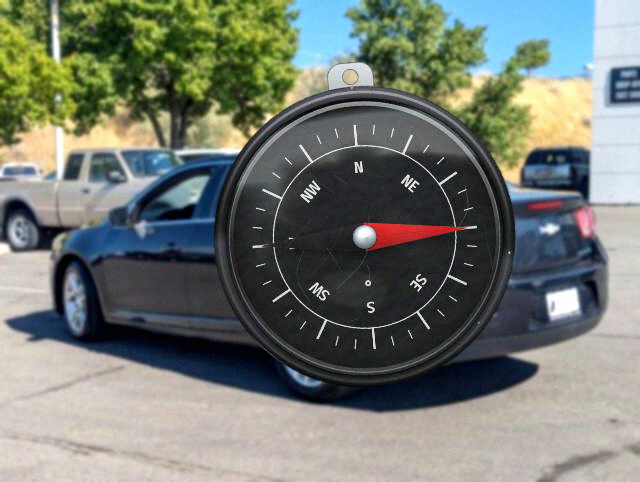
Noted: {"value": 90, "unit": "°"}
